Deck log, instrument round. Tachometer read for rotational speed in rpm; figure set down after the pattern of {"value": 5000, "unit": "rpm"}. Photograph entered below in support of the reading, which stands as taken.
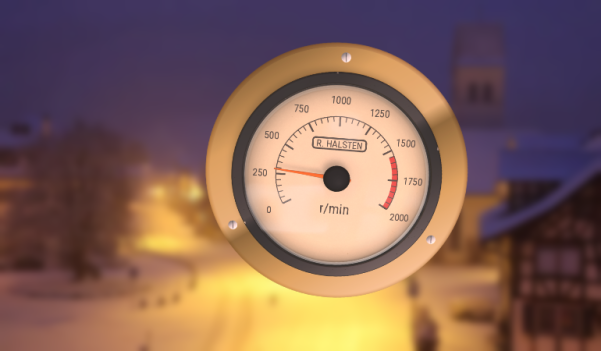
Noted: {"value": 300, "unit": "rpm"}
